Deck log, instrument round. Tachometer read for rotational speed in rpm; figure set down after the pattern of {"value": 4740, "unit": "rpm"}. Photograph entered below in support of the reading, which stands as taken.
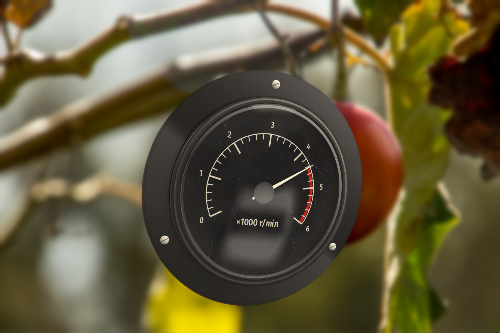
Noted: {"value": 4400, "unit": "rpm"}
